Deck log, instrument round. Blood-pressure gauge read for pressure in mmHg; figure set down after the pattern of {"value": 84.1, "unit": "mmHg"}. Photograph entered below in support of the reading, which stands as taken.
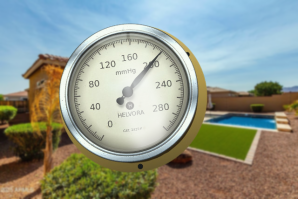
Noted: {"value": 200, "unit": "mmHg"}
